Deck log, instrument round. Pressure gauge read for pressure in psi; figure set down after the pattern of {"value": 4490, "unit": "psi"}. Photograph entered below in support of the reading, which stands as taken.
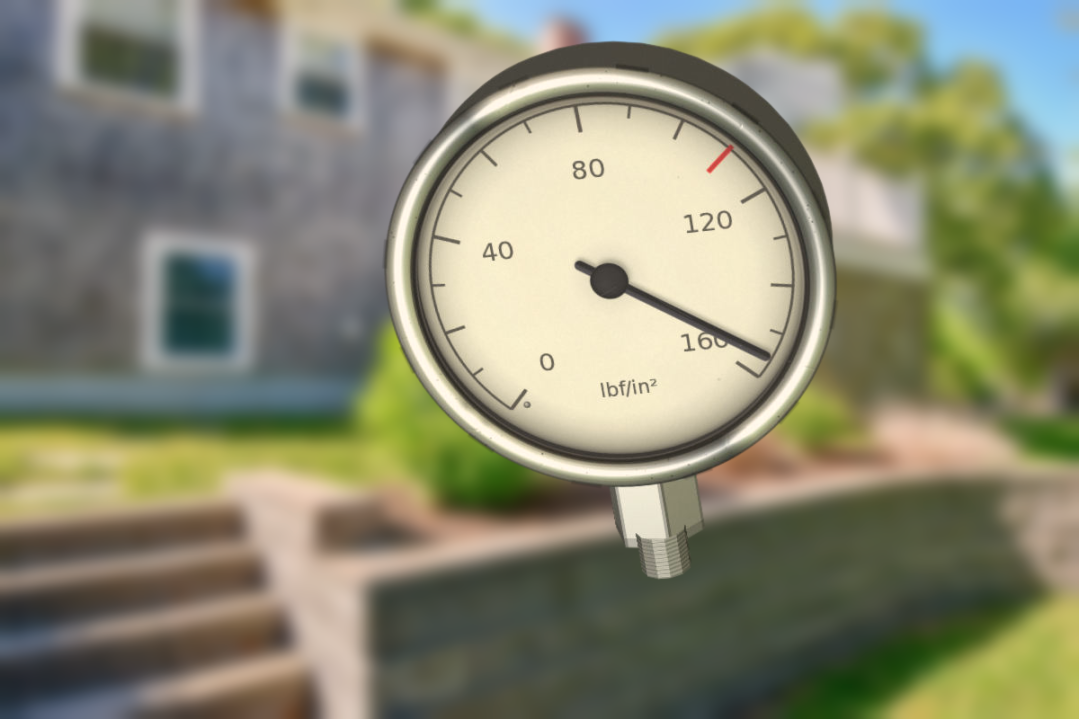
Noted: {"value": 155, "unit": "psi"}
